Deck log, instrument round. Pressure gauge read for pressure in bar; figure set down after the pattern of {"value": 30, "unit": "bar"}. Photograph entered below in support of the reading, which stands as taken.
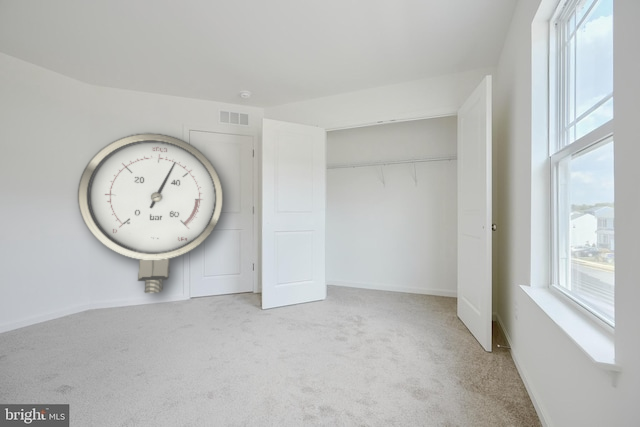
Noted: {"value": 35, "unit": "bar"}
